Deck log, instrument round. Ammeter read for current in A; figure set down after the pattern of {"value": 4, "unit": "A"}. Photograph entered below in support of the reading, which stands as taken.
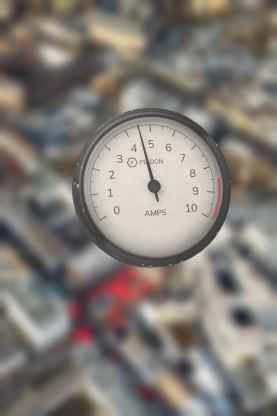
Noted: {"value": 4.5, "unit": "A"}
